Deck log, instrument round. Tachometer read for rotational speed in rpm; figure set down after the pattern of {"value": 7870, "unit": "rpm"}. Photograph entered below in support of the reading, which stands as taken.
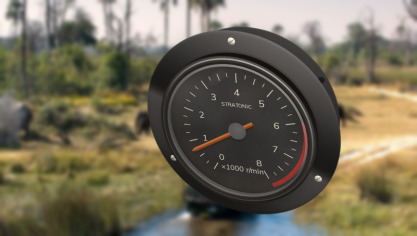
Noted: {"value": 750, "unit": "rpm"}
